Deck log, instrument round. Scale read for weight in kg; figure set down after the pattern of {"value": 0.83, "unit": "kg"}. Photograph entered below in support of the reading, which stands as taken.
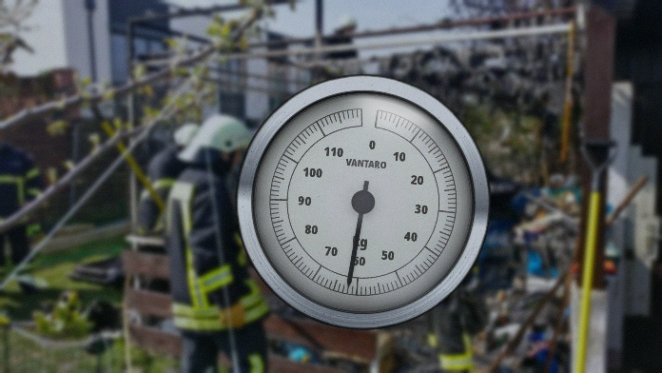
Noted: {"value": 62, "unit": "kg"}
